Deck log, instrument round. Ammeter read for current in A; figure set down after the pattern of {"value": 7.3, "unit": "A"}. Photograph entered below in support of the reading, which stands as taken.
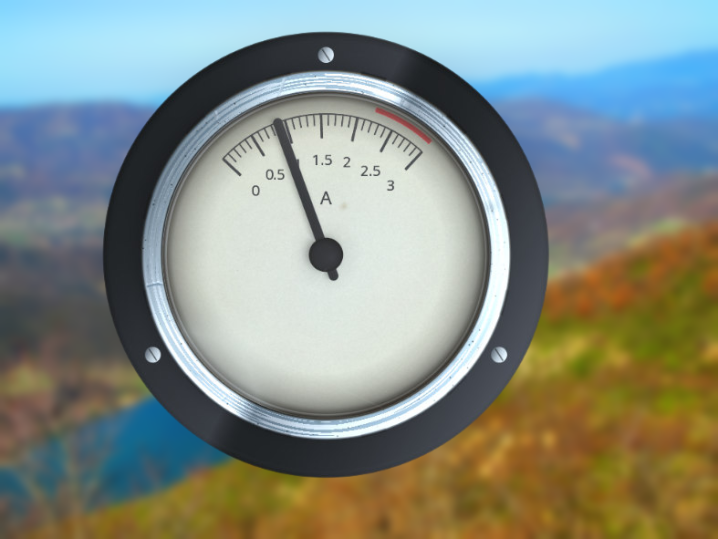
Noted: {"value": 0.9, "unit": "A"}
